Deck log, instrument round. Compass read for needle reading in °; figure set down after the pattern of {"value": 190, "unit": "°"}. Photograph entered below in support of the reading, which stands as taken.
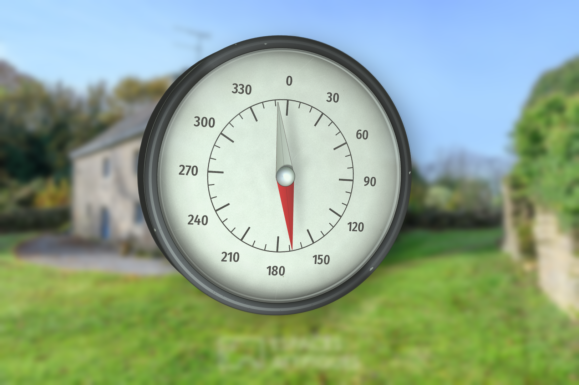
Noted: {"value": 170, "unit": "°"}
